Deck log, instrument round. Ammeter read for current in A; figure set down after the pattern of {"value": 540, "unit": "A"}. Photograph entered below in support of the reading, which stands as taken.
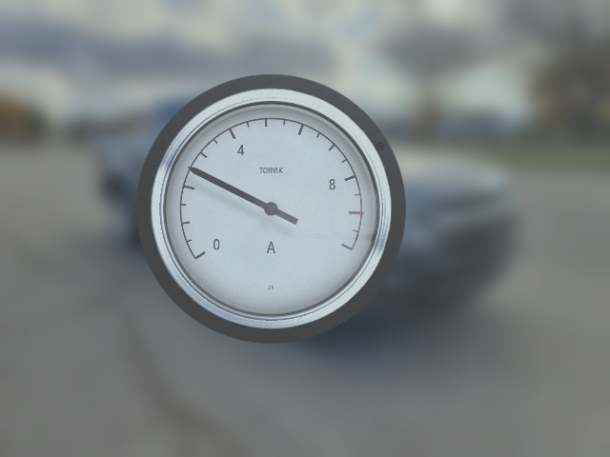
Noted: {"value": 2.5, "unit": "A"}
